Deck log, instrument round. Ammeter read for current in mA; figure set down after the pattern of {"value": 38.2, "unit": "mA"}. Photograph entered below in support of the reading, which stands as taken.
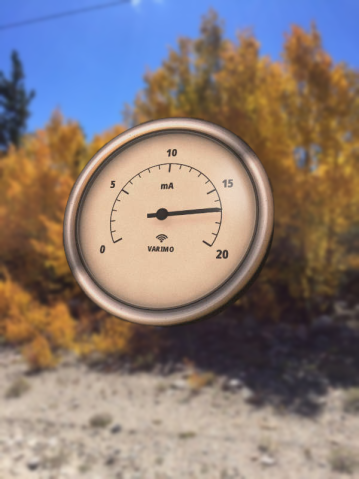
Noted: {"value": 17, "unit": "mA"}
